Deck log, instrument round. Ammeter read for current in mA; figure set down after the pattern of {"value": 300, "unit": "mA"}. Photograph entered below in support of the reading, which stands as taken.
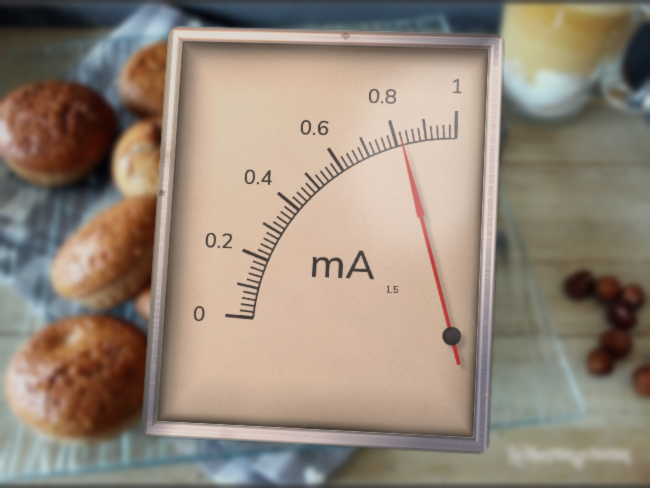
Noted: {"value": 0.82, "unit": "mA"}
